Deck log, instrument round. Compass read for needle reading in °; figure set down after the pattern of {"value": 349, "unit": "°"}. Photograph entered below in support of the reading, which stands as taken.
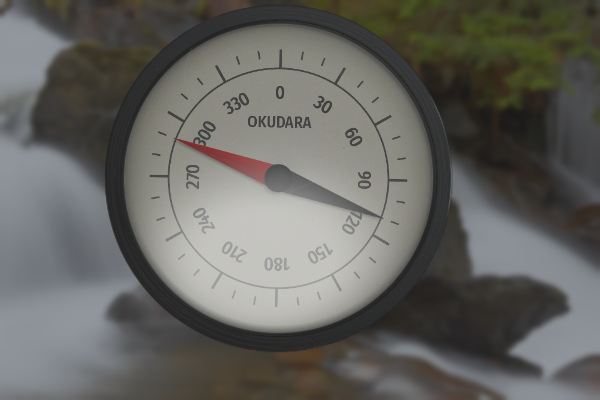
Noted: {"value": 290, "unit": "°"}
